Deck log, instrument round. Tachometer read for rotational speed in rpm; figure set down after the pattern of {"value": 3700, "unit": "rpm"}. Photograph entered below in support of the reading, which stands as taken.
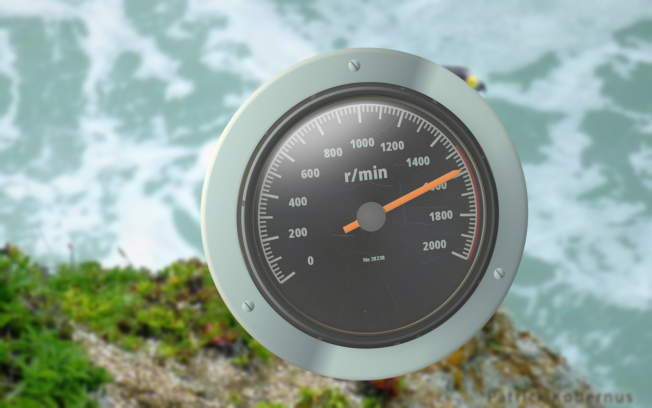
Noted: {"value": 1580, "unit": "rpm"}
